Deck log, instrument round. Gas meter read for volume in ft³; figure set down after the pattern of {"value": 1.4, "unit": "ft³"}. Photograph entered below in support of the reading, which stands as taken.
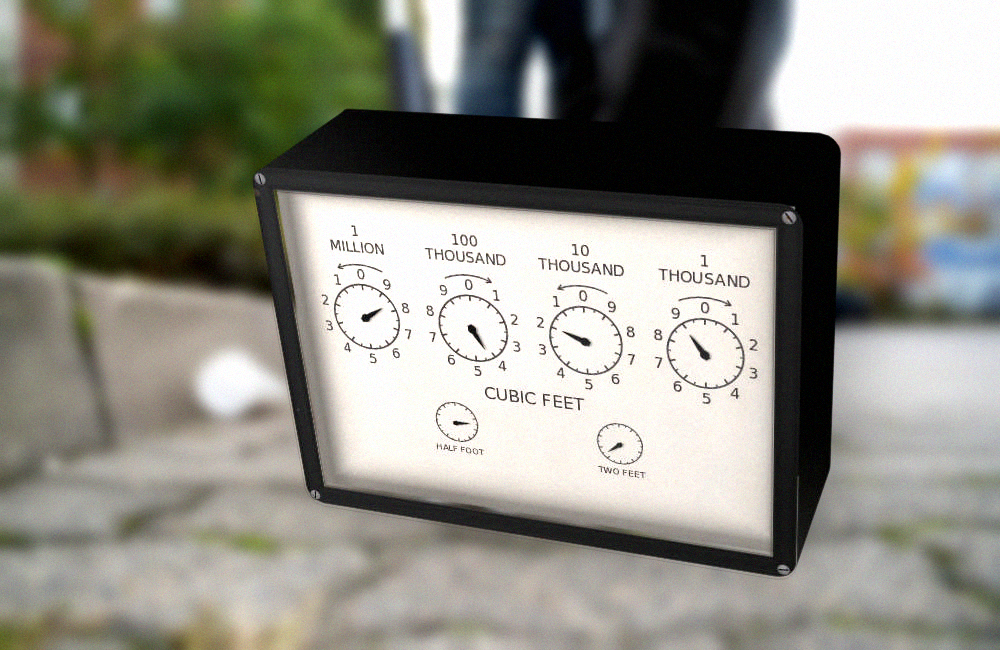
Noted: {"value": 841900, "unit": "ft³"}
